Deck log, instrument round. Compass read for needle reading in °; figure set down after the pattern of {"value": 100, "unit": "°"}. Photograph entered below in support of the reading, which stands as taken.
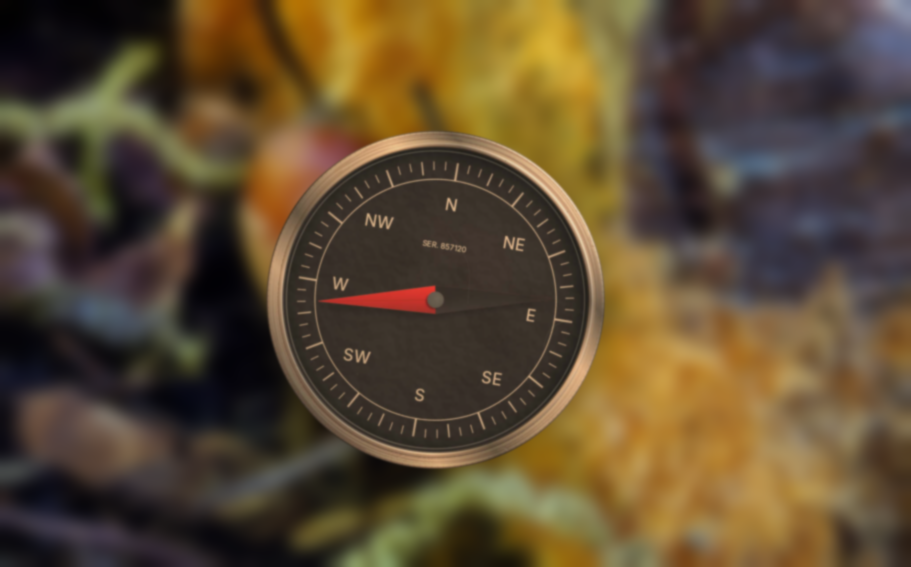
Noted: {"value": 260, "unit": "°"}
